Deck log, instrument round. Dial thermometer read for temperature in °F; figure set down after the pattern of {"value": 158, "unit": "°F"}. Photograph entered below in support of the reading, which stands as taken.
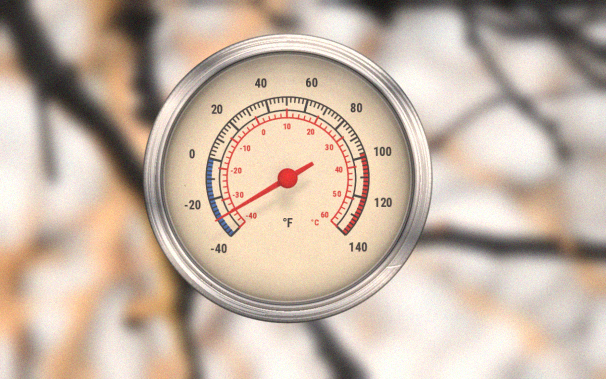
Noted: {"value": -30, "unit": "°F"}
